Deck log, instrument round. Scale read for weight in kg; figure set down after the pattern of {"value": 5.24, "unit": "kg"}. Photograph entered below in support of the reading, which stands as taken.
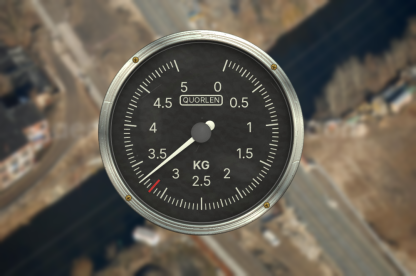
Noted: {"value": 3.3, "unit": "kg"}
